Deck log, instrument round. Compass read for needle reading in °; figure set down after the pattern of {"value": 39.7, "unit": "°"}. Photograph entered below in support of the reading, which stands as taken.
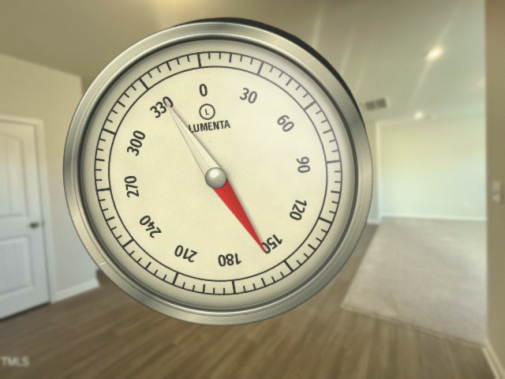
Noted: {"value": 155, "unit": "°"}
